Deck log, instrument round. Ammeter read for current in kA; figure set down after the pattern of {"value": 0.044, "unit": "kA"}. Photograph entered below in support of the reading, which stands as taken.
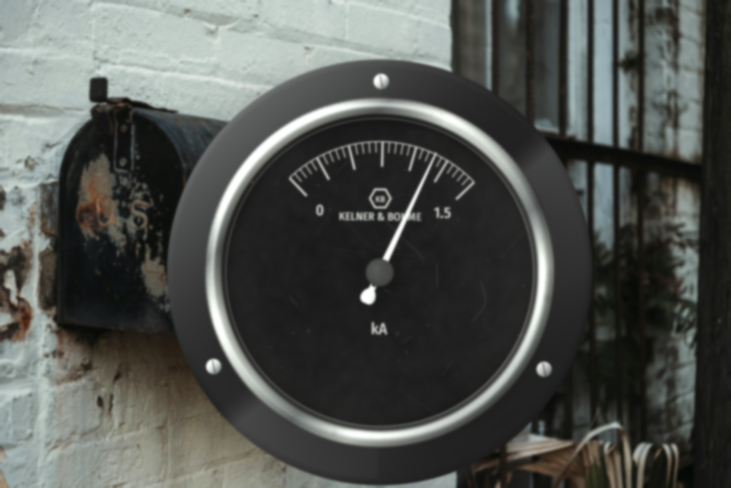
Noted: {"value": 1.15, "unit": "kA"}
